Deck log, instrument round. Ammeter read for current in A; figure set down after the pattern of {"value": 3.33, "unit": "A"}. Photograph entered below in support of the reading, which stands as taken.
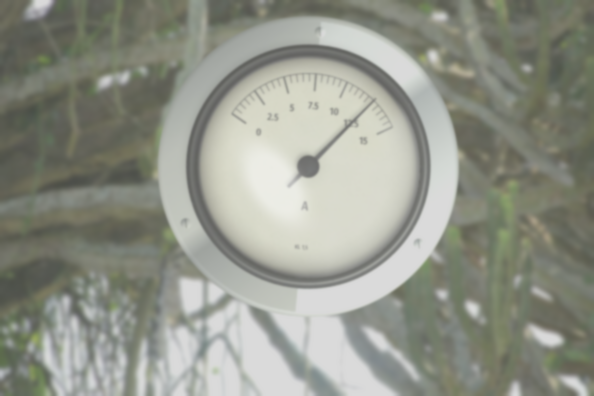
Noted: {"value": 12.5, "unit": "A"}
